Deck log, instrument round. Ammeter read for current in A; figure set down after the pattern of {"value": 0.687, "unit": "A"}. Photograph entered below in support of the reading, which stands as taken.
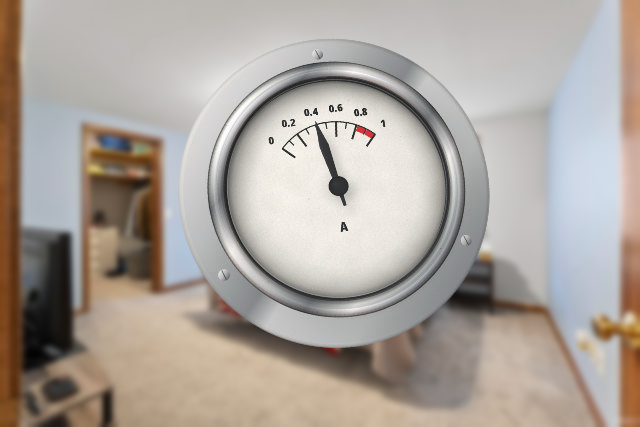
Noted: {"value": 0.4, "unit": "A"}
